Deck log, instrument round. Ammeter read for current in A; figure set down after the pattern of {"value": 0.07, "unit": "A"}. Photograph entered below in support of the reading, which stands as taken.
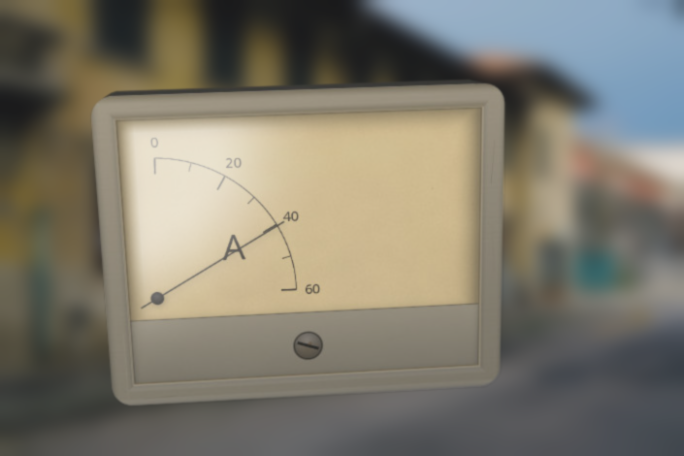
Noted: {"value": 40, "unit": "A"}
